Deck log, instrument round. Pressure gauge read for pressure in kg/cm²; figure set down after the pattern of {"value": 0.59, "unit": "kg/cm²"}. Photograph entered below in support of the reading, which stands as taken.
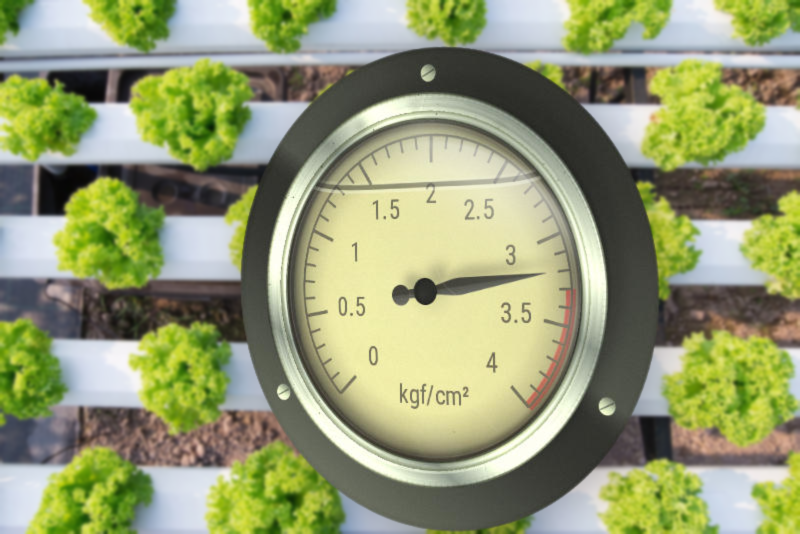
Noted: {"value": 3.2, "unit": "kg/cm²"}
